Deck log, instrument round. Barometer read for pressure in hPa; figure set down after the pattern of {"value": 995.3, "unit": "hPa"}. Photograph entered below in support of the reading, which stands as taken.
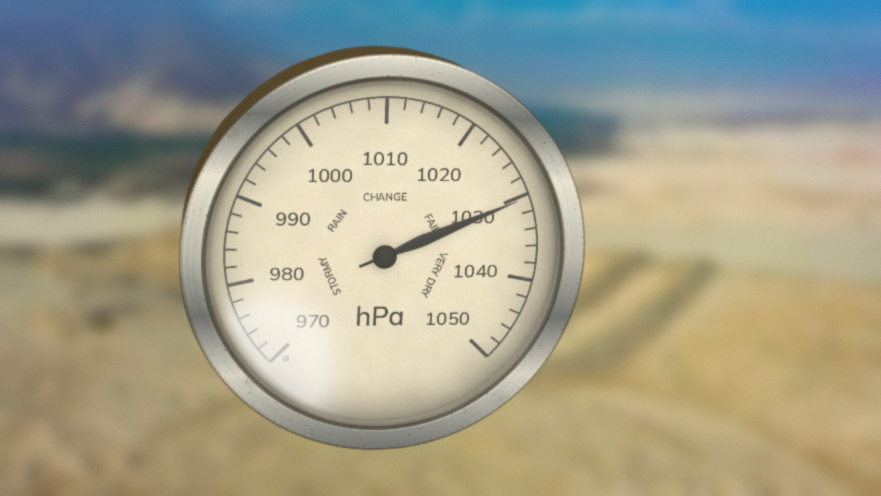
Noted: {"value": 1030, "unit": "hPa"}
